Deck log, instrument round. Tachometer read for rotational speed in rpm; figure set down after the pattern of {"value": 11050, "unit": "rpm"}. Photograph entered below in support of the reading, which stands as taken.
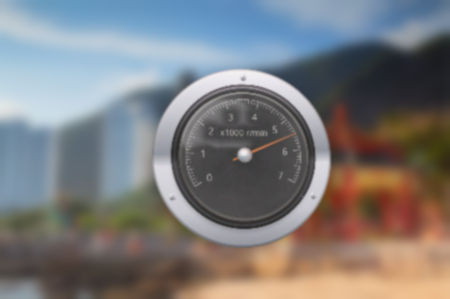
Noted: {"value": 5500, "unit": "rpm"}
